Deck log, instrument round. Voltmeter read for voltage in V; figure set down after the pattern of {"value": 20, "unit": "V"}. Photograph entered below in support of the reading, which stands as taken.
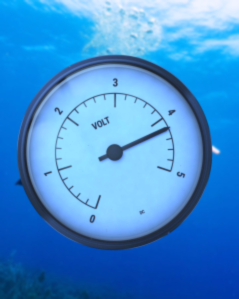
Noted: {"value": 4.2, "unit": "V"}
